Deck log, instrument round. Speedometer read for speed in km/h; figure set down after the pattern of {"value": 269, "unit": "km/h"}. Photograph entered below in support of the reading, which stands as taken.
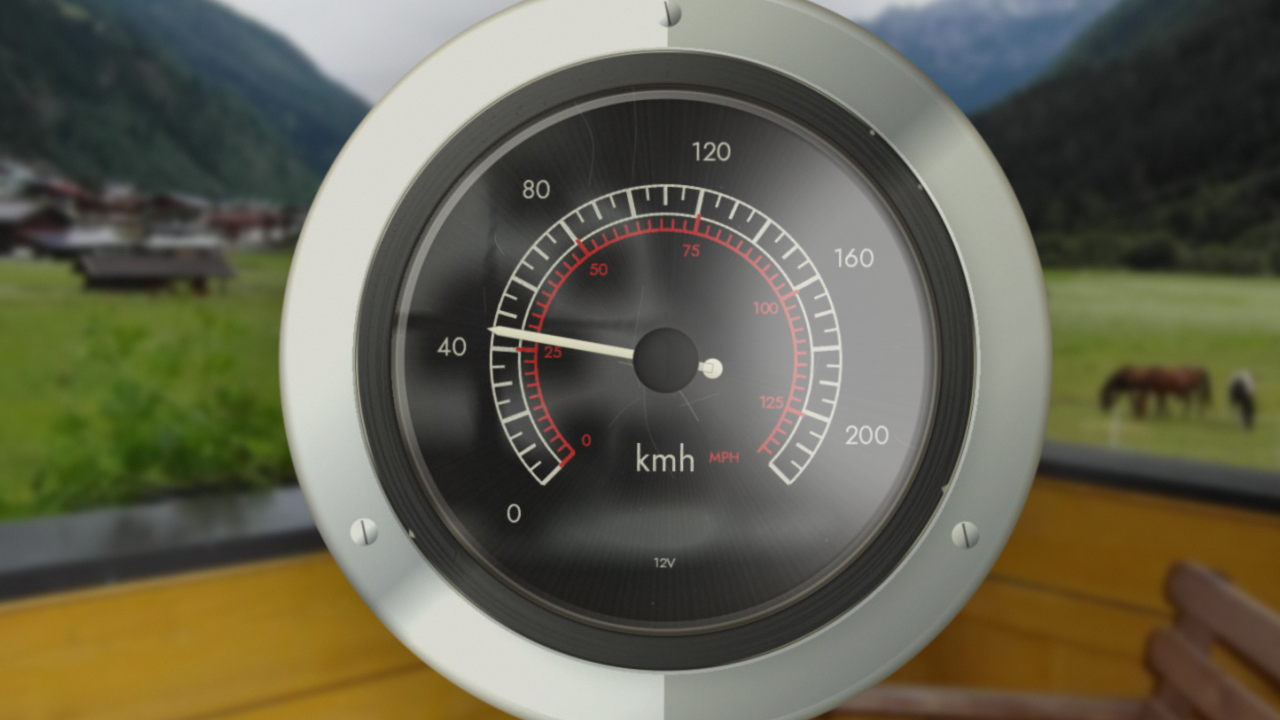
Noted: {"value": 45, "unit": "km/h"}
